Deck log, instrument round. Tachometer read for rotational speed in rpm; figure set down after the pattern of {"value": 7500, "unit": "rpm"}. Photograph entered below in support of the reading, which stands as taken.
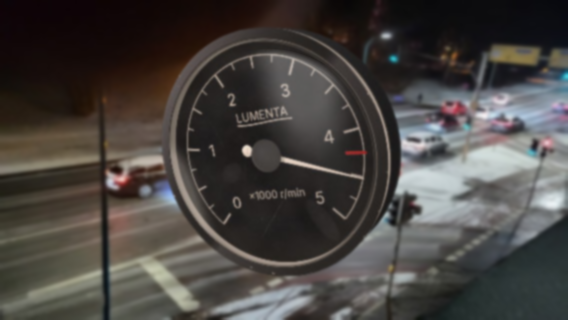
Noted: {"value": 4500, "unit": "rpm"}
